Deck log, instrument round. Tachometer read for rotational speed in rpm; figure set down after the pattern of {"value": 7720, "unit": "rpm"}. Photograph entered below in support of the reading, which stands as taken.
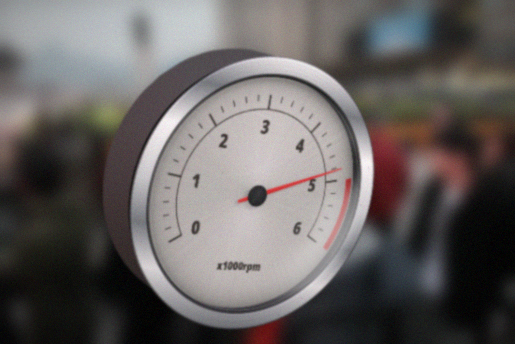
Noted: {"value": 4800, "unit": "rpm"}
